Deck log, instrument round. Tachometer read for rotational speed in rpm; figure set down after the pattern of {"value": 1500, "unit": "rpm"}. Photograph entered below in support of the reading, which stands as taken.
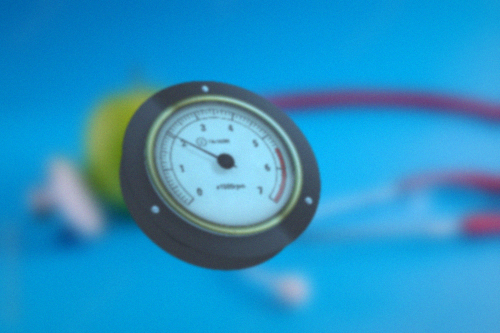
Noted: {"value": 2000, "unit": "rpm"}
